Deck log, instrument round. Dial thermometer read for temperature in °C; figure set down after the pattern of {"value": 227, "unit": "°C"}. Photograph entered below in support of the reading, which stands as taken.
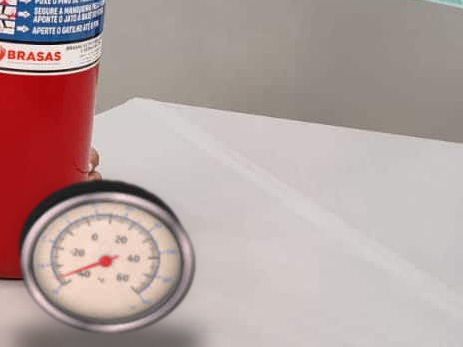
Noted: {"value": -35, "unit": "°C"}
